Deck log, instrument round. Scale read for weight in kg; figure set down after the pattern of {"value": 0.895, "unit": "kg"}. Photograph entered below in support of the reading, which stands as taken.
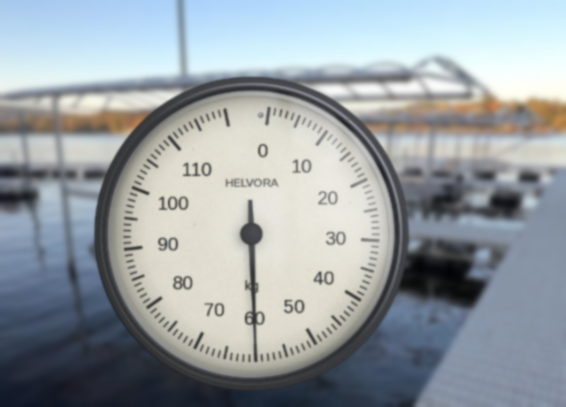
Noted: {"value": 60, "unit": "kg"}
